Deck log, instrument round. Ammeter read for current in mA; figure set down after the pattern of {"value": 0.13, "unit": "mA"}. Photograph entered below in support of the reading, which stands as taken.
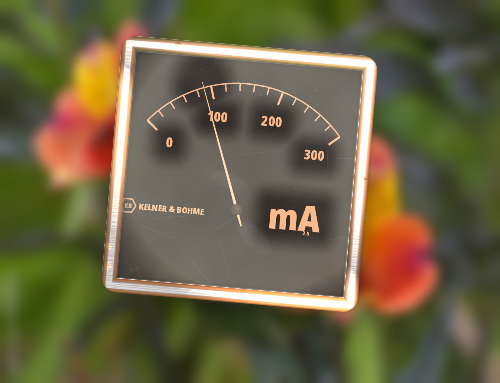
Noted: {"value": 90, "unit": "mA"}
